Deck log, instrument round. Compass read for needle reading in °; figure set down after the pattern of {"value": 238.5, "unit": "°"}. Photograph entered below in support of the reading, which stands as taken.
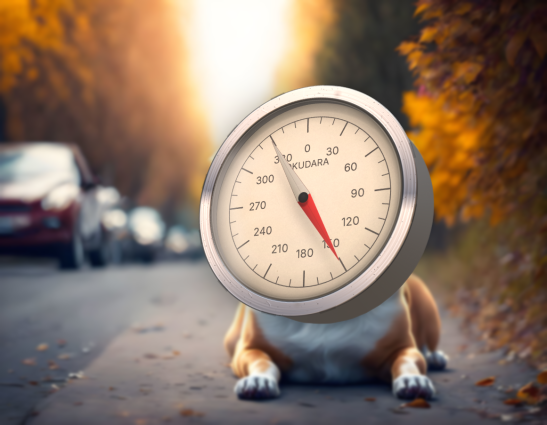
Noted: {"value": 150, "unit": "°"}
